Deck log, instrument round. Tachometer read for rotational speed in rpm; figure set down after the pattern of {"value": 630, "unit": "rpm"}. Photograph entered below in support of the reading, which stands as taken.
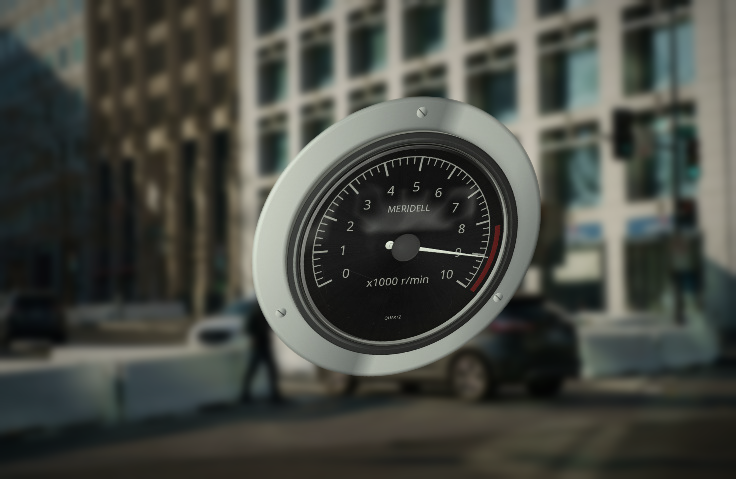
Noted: {"value": 9000, "unit": "rpm"}
